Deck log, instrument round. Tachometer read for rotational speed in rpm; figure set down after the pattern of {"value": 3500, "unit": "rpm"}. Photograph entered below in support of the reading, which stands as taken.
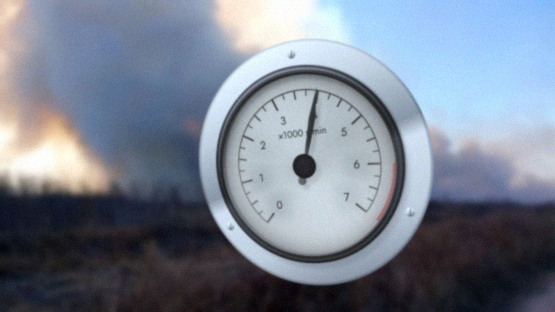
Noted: {"value": 4000, "unit": "rpm"}
